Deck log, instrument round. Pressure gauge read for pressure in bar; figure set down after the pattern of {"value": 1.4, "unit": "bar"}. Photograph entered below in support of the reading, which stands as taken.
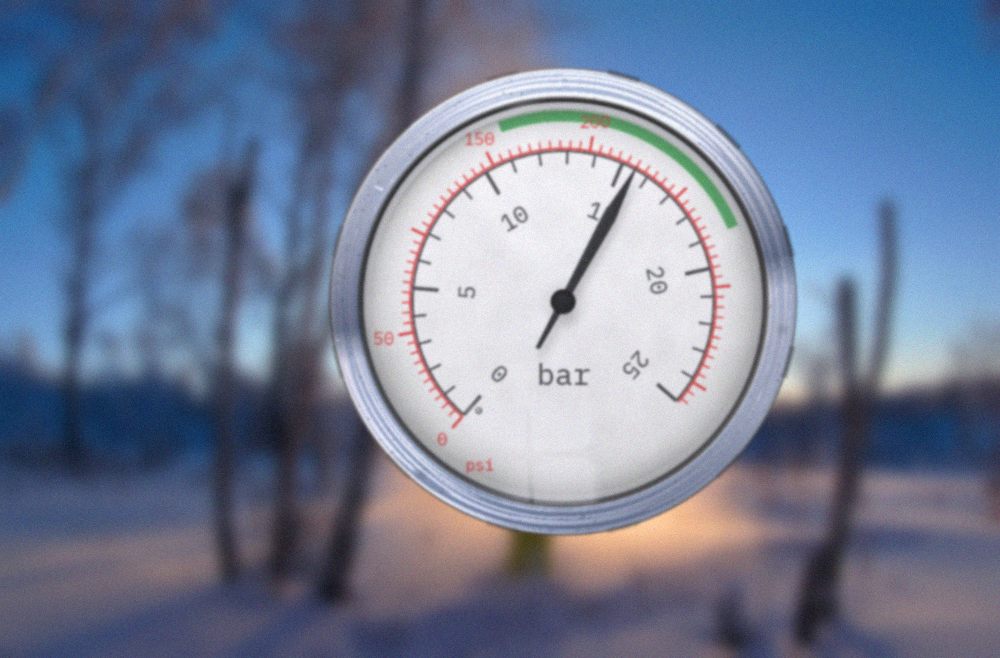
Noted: {"value": 15.5, "unit": "bar"}
